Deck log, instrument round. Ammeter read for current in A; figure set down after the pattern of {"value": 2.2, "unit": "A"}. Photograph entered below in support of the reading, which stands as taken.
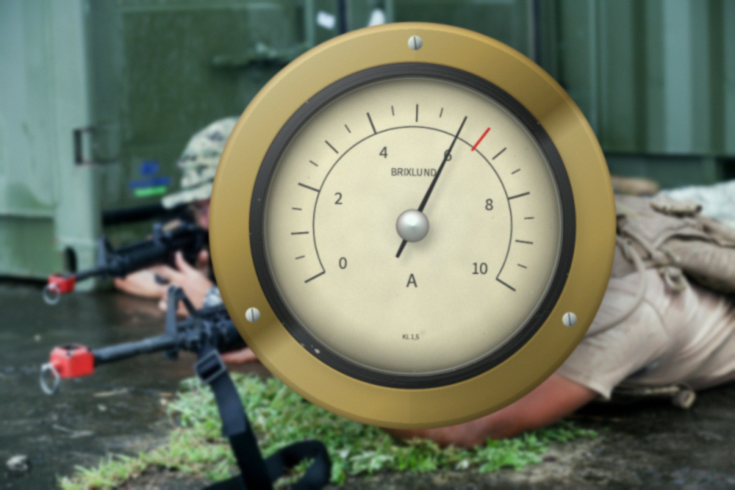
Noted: {"value": 6, "unit": "A"}
